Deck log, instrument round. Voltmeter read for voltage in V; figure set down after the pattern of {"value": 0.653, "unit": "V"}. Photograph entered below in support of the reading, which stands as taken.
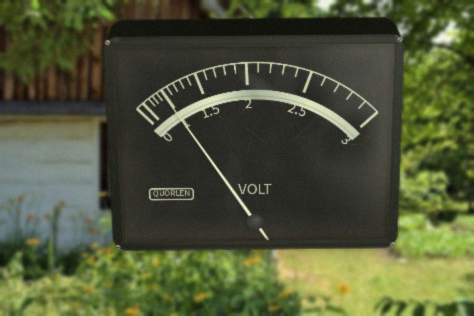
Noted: {"value": 1, "unit": "V"}
